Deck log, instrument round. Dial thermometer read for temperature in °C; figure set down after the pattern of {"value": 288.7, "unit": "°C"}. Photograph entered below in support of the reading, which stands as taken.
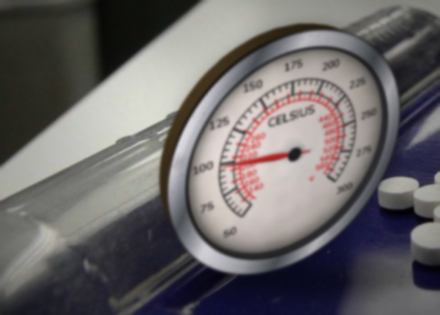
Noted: {"value": 100, "unit": "°C"}
